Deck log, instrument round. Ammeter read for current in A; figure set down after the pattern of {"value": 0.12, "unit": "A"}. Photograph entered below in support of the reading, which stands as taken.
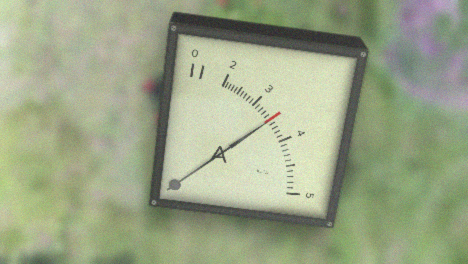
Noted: {"value": 3.5, "unit": "A"}
